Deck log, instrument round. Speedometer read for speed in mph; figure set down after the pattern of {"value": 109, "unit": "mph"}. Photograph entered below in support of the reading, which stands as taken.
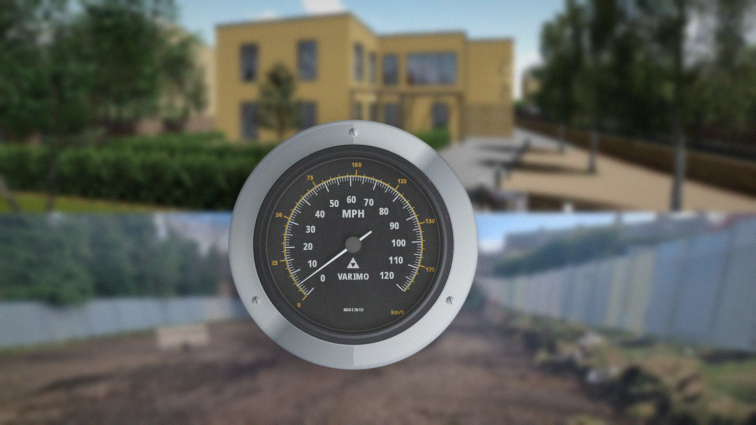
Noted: {"value": 5, "unit": "mph"}
